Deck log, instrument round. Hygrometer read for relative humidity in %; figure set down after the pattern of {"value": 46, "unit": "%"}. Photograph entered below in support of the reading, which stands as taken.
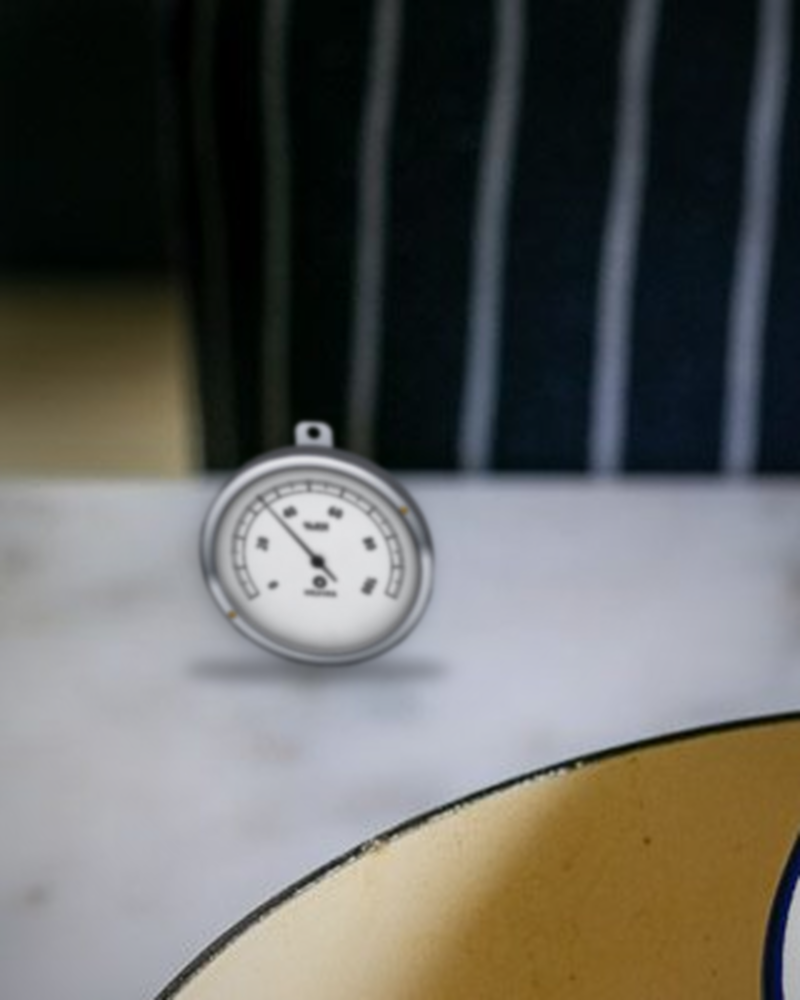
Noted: {"value": 35, "unit": "%"}
